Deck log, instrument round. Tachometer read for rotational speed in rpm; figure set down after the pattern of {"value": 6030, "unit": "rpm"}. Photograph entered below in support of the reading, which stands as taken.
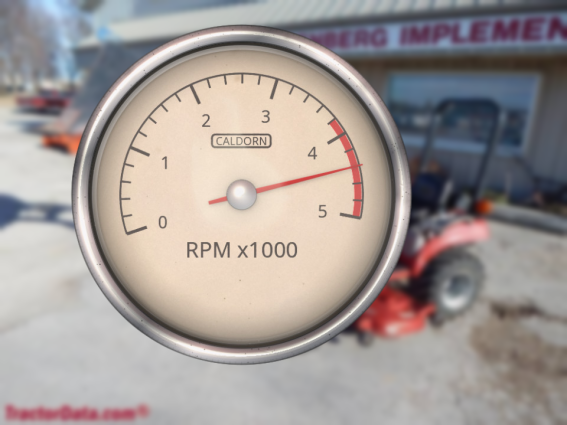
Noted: {"value": 4400, "unit": "rpm"}
